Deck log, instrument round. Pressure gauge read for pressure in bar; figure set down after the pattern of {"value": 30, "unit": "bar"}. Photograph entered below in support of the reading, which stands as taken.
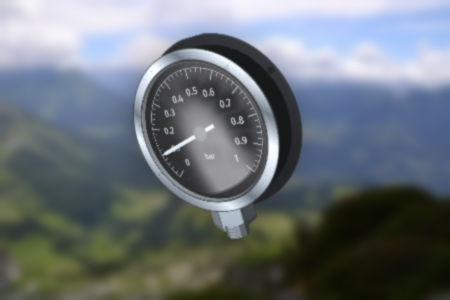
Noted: {"value": 0.1, "unit": "bar"}
